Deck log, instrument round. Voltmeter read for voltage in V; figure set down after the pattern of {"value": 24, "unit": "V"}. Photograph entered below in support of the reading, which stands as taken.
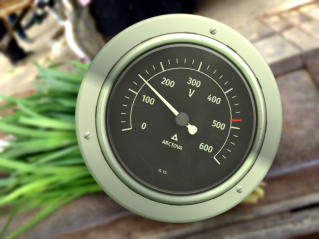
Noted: {"value": 140, "unit": "V"}
